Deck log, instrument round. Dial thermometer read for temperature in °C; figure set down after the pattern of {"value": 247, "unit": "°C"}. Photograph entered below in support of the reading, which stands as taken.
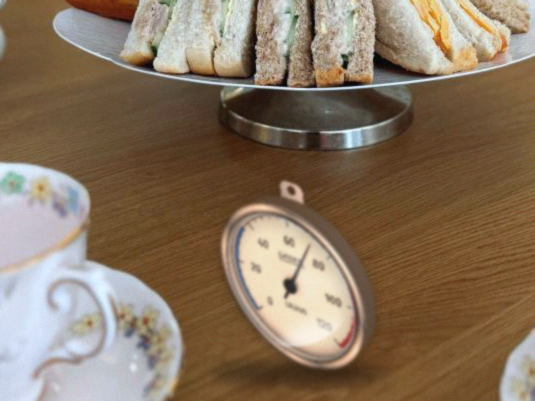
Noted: {"value": 72, "unit": "°C"}
